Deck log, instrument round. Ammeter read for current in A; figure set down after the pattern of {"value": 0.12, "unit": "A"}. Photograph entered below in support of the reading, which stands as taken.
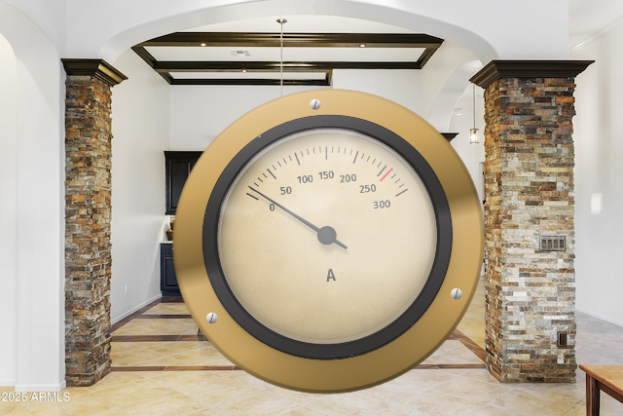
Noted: {"value": 10, "unit": "A"}
